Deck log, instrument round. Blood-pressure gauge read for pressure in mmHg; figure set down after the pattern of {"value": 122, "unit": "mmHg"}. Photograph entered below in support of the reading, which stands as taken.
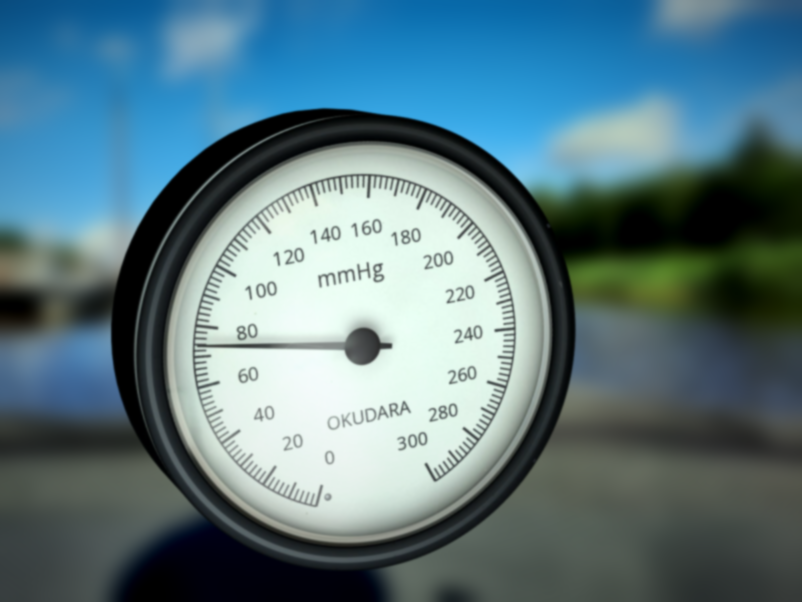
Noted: {"value": 74, "unit": "mmHg"}
